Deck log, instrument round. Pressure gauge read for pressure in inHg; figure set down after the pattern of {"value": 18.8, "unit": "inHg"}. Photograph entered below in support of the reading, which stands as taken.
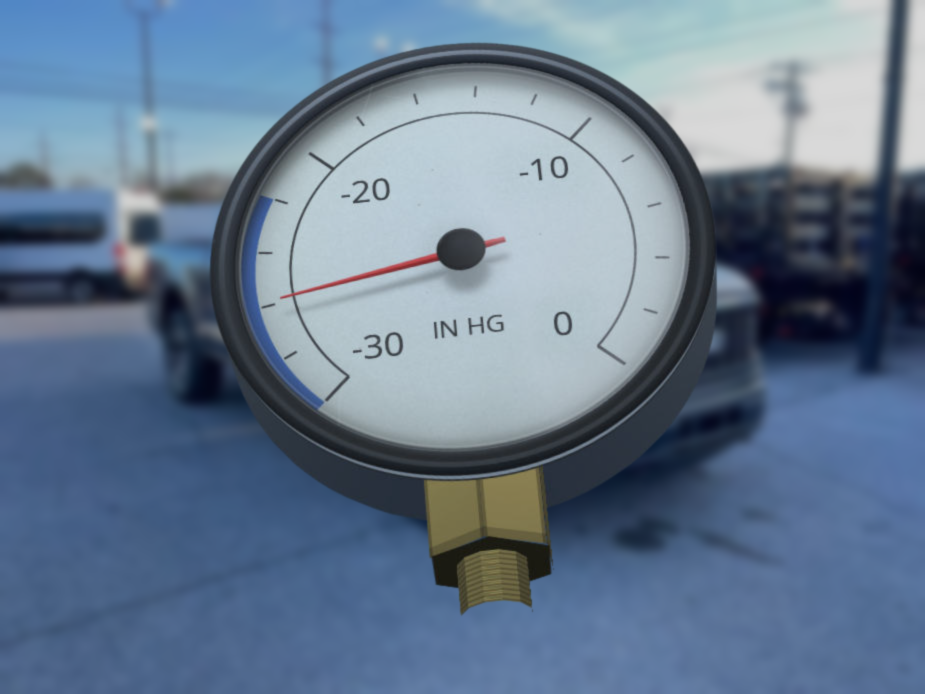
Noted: {"value": -26, "unit": "inHg"}
